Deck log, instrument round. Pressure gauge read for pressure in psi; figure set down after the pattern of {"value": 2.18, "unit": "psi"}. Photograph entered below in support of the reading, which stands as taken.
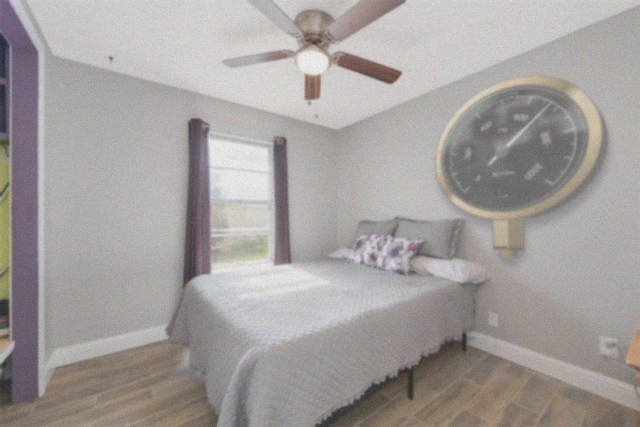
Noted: {"value": 675, "unit": "psi"}
